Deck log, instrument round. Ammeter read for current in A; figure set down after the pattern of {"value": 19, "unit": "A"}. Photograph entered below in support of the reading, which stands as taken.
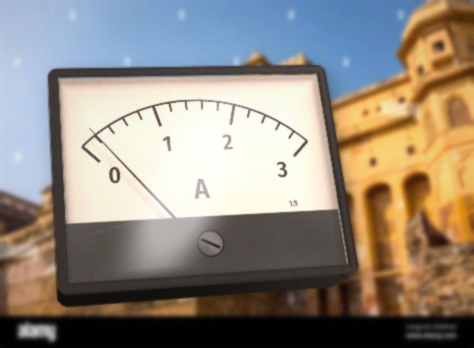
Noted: {"value": 0.2, "unit": "A"}
